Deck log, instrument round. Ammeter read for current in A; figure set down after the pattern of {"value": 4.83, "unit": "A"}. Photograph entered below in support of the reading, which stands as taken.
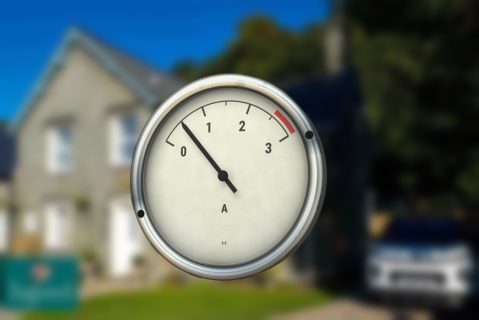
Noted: {"value": 0.5, "unit": "A"}
